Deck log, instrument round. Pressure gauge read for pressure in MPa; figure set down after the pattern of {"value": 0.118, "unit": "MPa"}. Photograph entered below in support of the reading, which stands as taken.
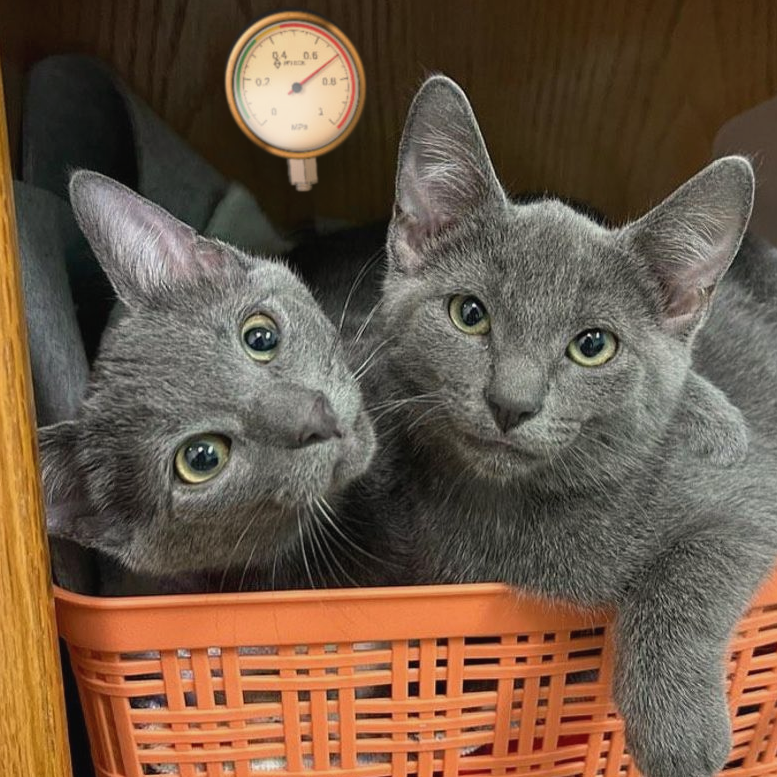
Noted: {"value": 0.7, "unit": "MPa"}
